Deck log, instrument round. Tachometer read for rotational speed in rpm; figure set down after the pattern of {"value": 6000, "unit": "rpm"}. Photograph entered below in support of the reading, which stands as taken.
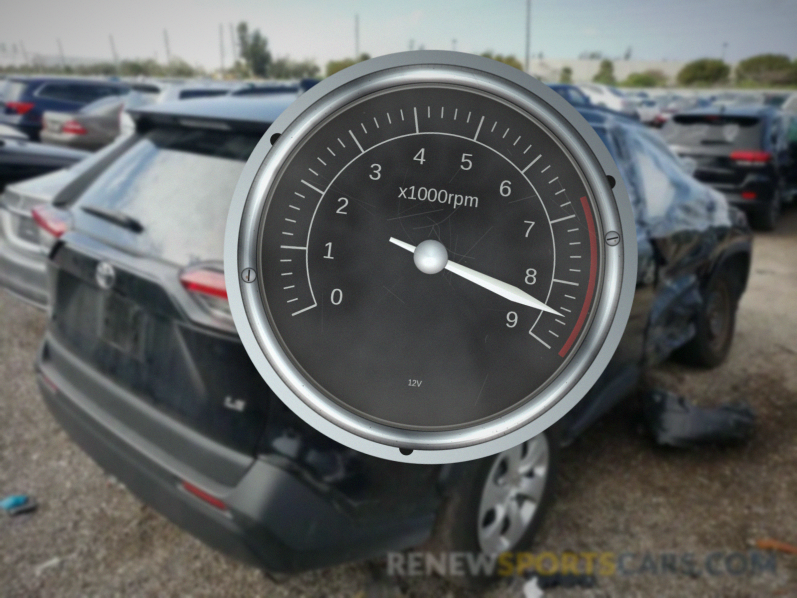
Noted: {"value": 8500, "unit": "rpm"}
